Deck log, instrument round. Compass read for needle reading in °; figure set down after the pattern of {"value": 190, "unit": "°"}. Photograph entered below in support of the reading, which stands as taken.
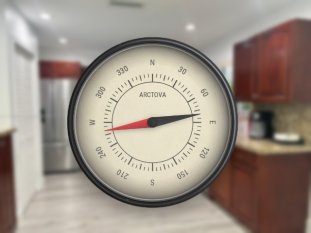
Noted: {"value": 260, "unit": "°"}
